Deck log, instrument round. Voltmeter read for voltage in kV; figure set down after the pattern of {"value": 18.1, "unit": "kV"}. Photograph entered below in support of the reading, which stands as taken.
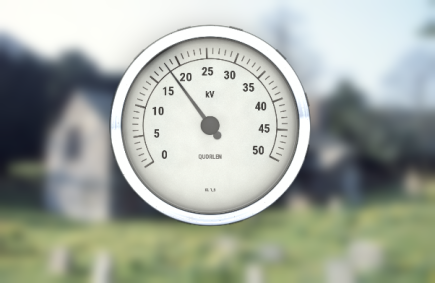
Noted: {"value": 18, "unit": "kV"}
